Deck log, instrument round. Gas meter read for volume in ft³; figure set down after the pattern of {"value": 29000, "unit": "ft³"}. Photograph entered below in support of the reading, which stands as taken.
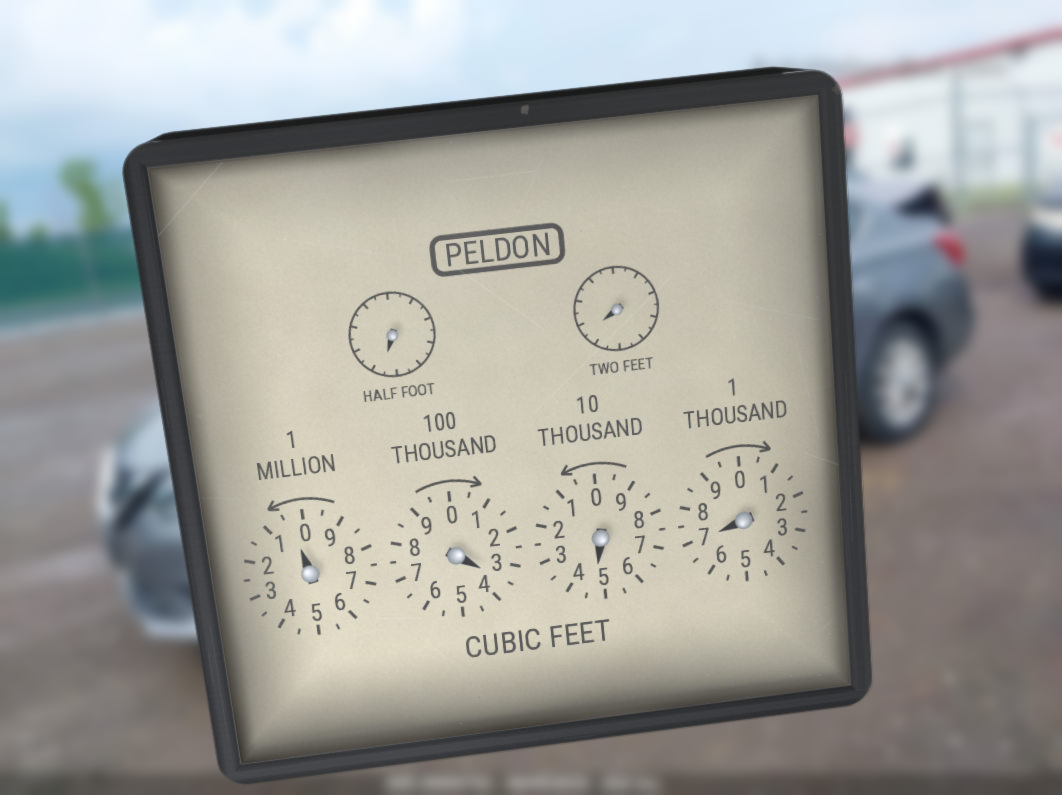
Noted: {"value": 34700, "unit": "ft³"}
